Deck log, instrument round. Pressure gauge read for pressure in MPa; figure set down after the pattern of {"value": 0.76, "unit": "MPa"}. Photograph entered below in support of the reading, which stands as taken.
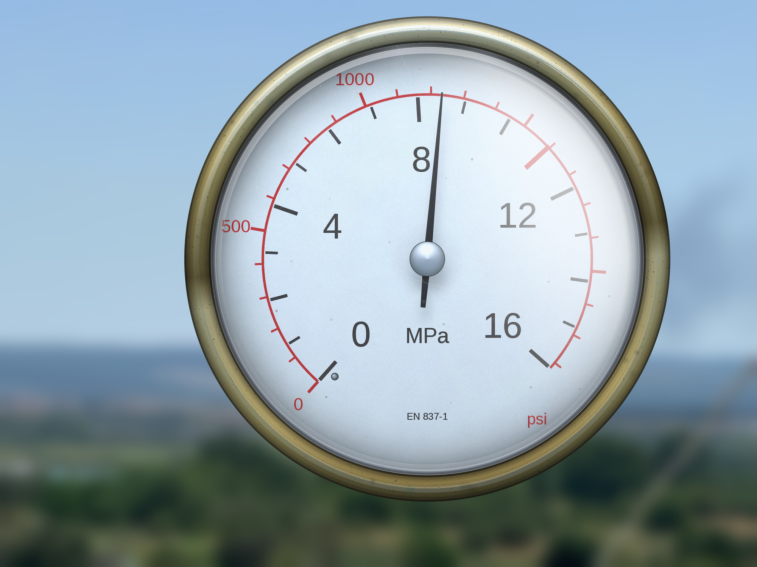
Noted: {"value": 8.5, "unit": "MPa"}
